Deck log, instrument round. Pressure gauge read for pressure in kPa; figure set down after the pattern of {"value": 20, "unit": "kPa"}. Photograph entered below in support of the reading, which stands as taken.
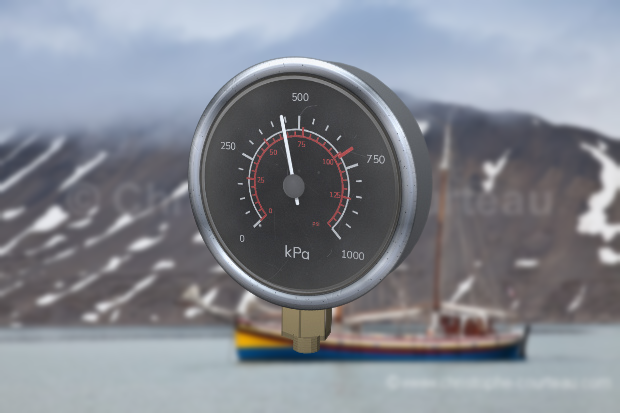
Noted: {"value": 450, "unit": "kPa"}
